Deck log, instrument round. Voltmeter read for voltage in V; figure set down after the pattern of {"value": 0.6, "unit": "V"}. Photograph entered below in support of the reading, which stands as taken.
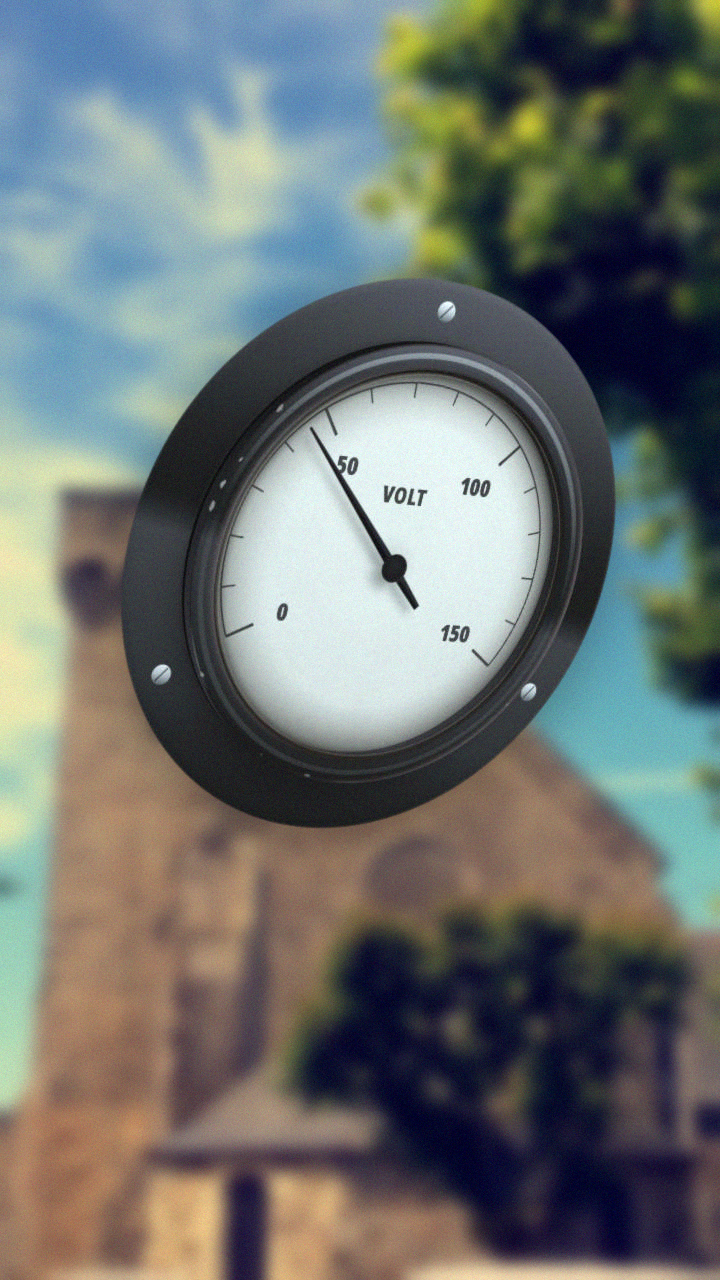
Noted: {"value": 45, "unit": "V"}
